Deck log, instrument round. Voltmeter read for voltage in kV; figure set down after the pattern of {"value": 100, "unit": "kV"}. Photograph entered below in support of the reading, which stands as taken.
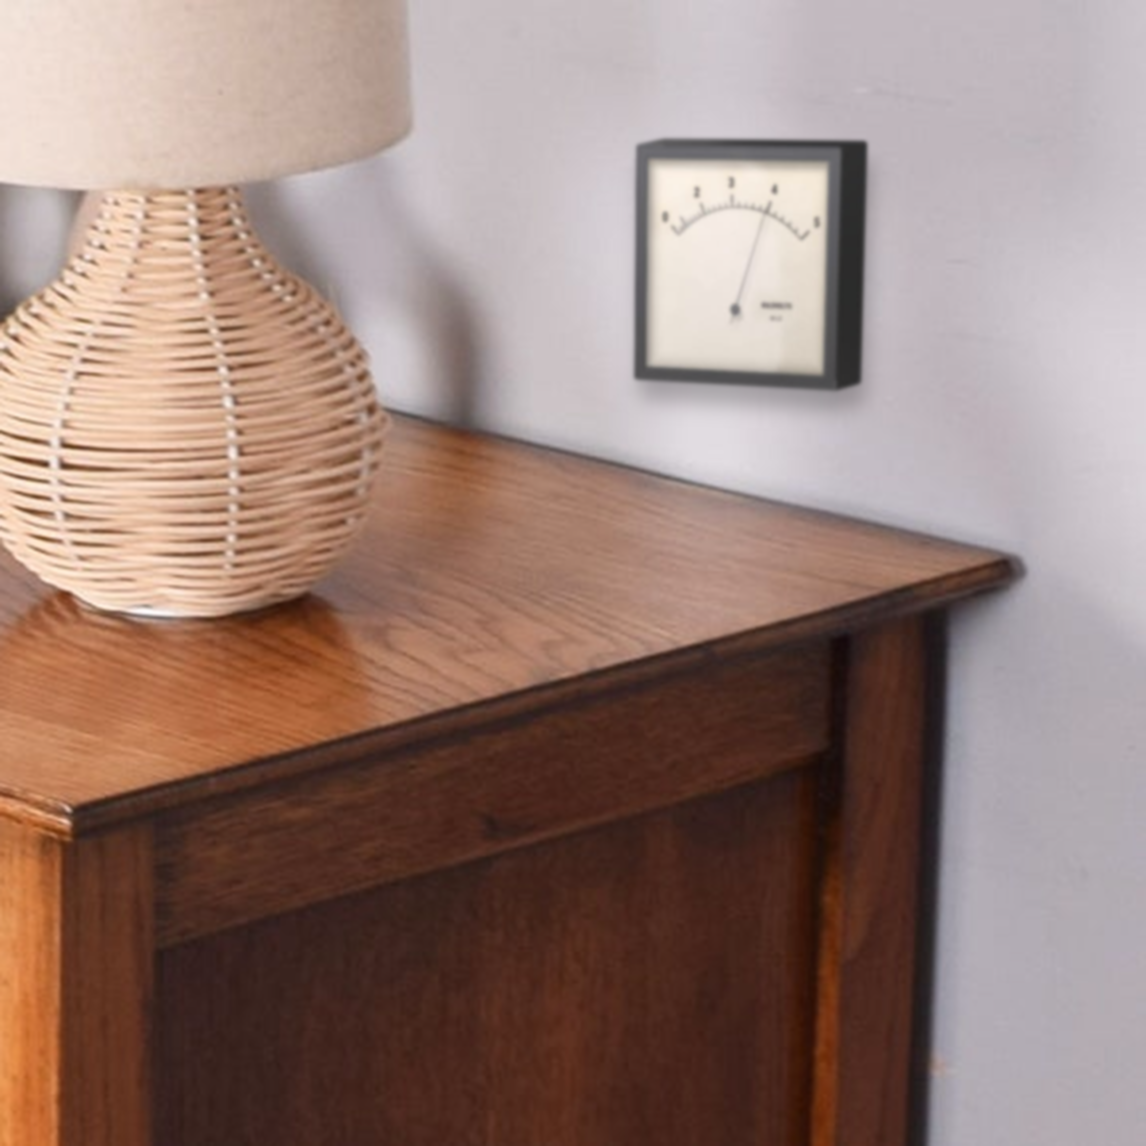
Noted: {"value": 4, "unit": "kV"}
